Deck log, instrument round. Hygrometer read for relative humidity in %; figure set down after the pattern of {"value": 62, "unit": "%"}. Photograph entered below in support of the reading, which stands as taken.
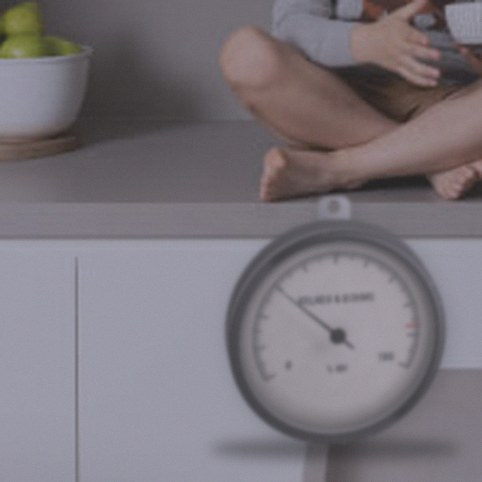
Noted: {"value": 30, "unit": "%"}
